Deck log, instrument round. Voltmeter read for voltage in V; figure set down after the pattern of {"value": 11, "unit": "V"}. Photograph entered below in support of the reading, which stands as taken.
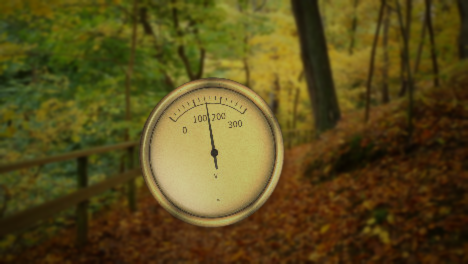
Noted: {"value": 140, "unit": "V"}
